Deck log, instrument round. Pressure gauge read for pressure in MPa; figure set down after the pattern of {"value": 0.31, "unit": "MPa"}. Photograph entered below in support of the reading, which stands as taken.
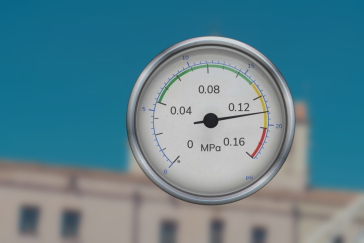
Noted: {"value": 0.13, "unit": "MPa"}
